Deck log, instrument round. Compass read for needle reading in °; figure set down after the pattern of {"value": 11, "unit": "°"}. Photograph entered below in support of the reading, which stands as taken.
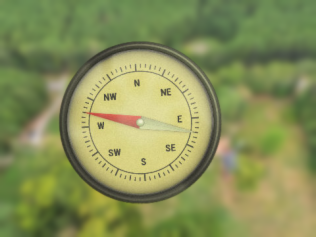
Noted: {"value": 285, "unit": "°"}
